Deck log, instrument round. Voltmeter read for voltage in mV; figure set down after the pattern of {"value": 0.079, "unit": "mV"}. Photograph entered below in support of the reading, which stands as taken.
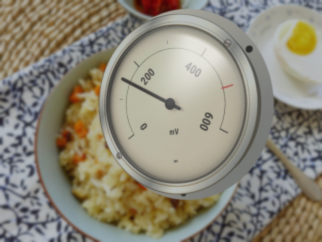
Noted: {"value": 150, "unit": "mV"}
